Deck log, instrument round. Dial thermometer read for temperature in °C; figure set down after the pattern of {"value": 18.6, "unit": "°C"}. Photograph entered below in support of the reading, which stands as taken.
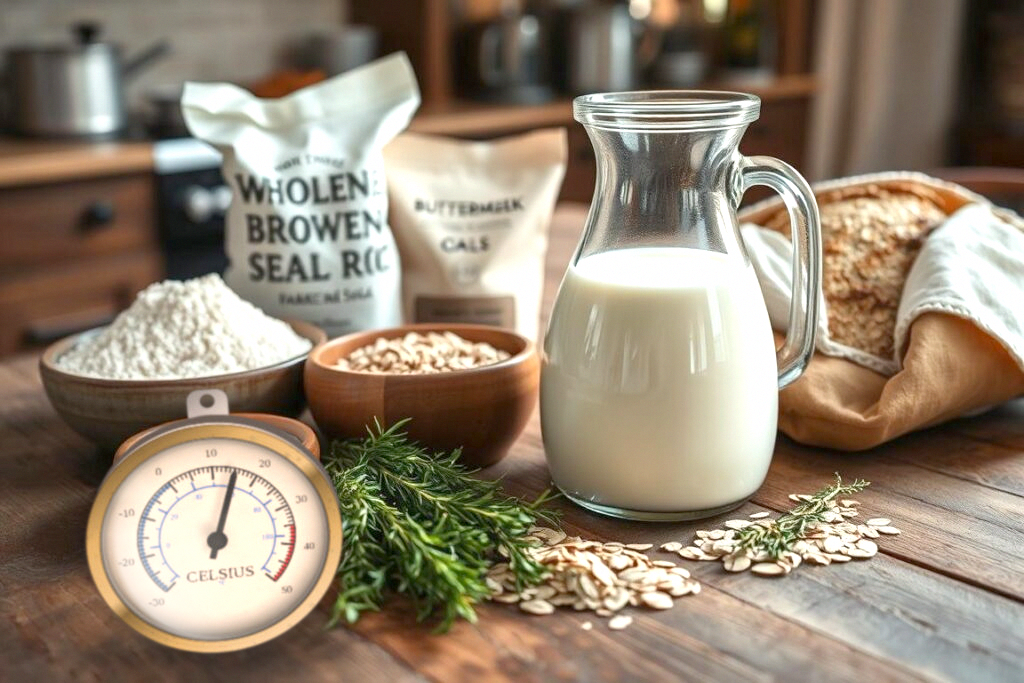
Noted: {"value": 15, "unit": "°C"}
